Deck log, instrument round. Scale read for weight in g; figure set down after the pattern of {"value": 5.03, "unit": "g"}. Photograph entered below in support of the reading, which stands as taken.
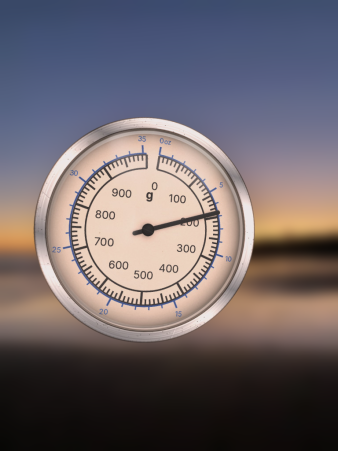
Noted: {"value": 190, "unit": "g"}
